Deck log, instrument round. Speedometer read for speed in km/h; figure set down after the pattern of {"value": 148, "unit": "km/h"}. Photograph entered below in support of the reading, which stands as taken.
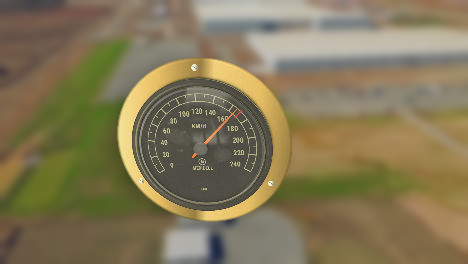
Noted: {"value": 165, "unit": "km/h"}
